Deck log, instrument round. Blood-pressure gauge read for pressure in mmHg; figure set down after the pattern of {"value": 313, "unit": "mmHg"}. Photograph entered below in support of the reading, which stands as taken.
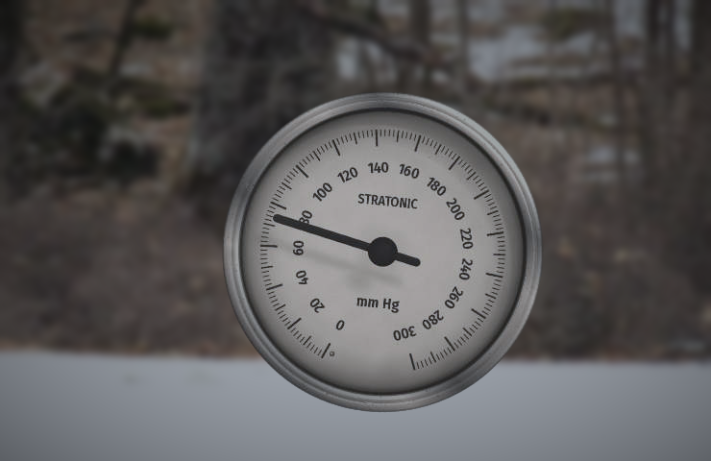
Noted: {"value": 74, "unit": "mmHg"}
